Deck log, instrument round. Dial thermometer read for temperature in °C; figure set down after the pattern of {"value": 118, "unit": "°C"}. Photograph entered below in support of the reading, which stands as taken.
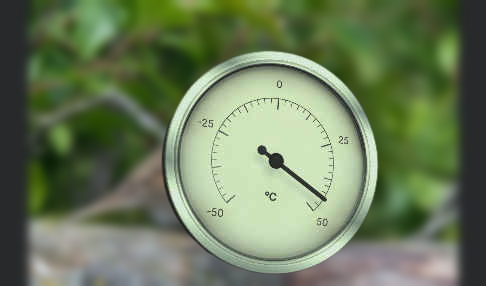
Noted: {"value": 45, "unit": "°C"}
